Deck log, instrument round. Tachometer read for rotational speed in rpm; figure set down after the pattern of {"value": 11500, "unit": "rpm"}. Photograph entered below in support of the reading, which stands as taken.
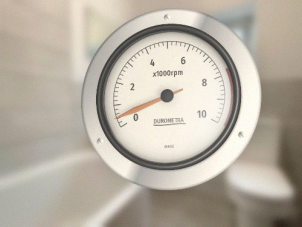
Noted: {"value": 400, "unit": "rpm"}
